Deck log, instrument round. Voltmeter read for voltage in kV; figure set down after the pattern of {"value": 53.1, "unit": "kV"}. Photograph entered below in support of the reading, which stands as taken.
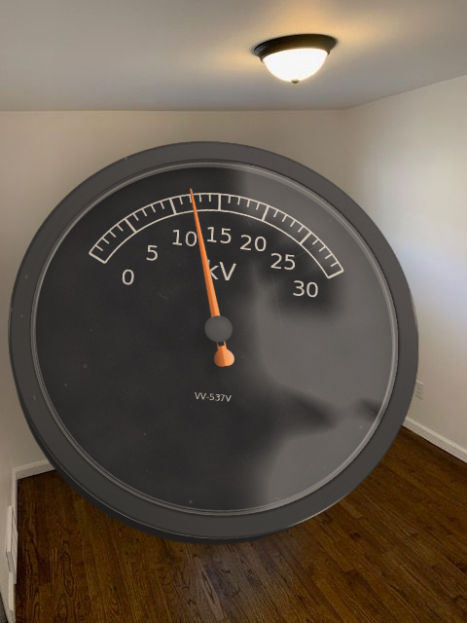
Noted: {"value": 12, "unit": "kV"}
